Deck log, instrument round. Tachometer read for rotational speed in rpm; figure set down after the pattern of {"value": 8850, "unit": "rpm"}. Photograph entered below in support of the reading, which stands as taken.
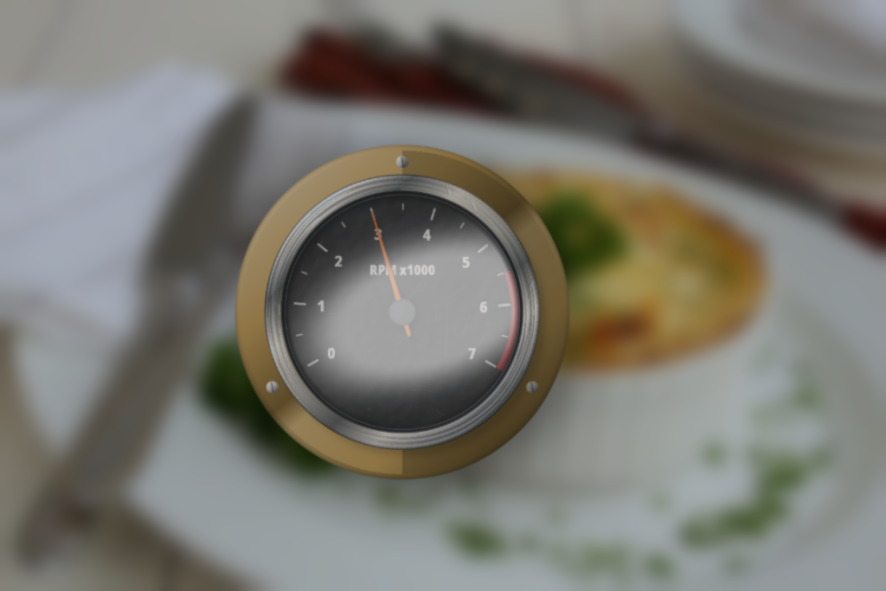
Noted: {"value": 3000, "unit": "rpm"}
